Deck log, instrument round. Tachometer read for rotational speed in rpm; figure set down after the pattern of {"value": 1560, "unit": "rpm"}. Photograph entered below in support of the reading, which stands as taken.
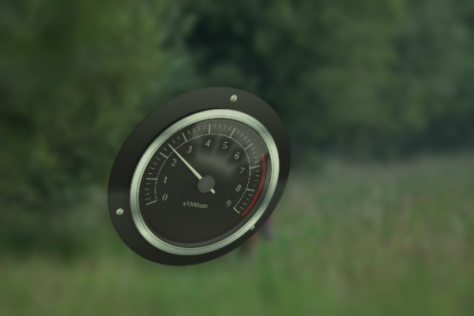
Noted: {"value": 2400, "unit": "rpm"}
